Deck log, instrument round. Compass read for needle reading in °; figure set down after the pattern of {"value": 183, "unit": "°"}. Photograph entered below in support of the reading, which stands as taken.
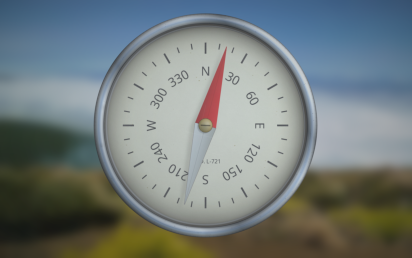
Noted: {"value": 15, "unit": "°"}
